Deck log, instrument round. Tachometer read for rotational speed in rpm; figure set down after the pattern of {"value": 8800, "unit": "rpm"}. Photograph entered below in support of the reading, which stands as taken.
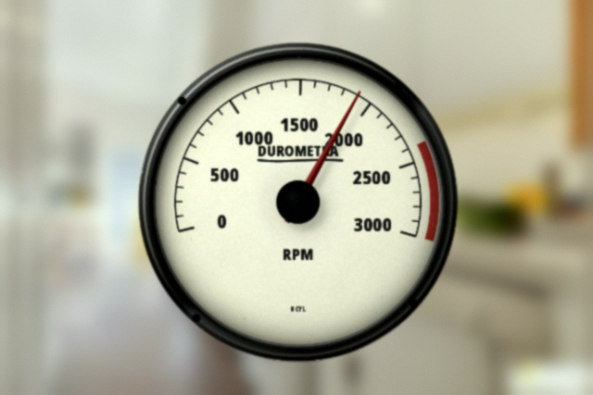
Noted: {"value": 1900, "unit": "rpm"}
